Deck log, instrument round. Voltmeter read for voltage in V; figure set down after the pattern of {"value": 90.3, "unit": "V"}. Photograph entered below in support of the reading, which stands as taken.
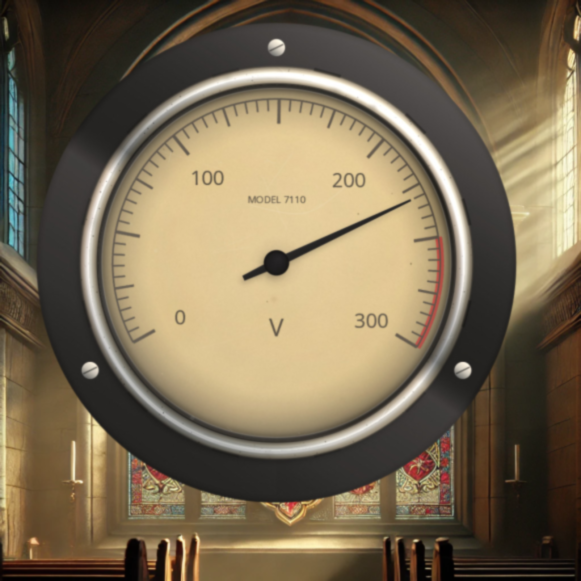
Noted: {"value": 230, "unit": "V"}
